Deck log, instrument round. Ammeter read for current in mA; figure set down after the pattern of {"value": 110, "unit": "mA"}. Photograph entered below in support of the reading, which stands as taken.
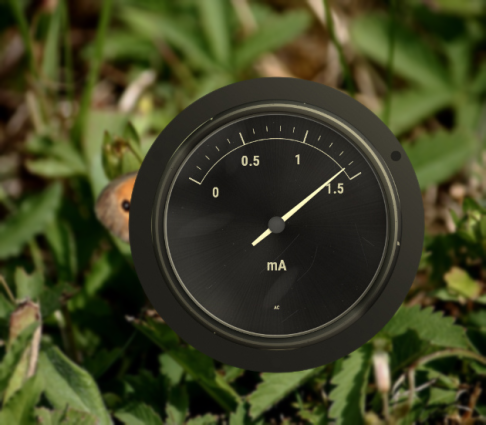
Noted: {"value": 1.4, "unit": "mA"}
